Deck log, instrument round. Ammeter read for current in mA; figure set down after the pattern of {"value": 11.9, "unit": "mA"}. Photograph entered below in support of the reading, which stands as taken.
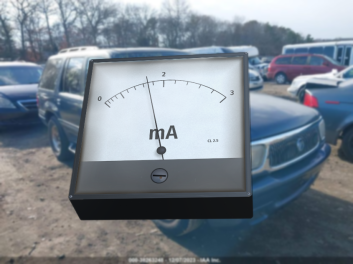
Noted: {"value": 1.7, "unit": "mA"}
